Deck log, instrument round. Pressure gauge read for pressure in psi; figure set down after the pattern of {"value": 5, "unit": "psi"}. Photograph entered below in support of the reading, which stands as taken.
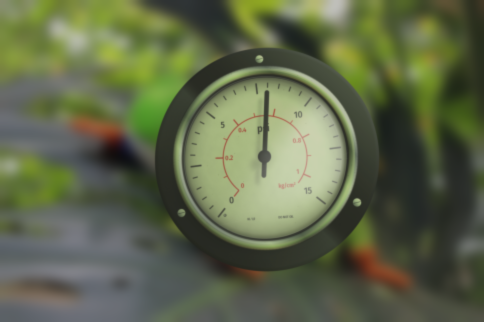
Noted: {"value": 8, "unit": "psi"}
